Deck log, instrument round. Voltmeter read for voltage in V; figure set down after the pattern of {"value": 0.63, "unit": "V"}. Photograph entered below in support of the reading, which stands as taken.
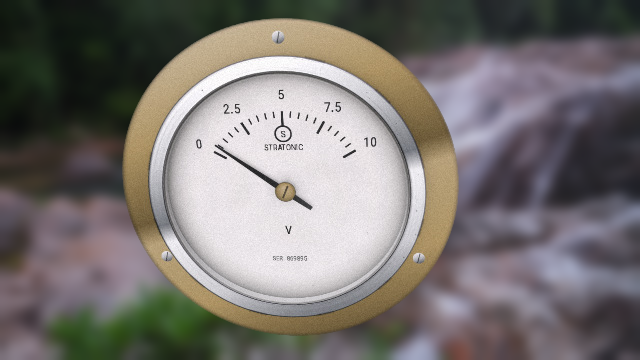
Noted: {"value": 0.5, "unit": "V"}
